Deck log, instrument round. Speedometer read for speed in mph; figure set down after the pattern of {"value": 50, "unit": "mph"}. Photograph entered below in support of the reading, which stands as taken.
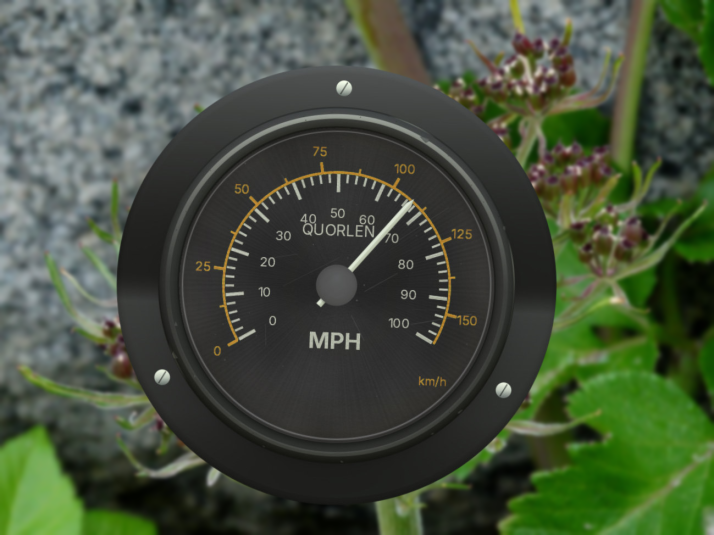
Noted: {"value": 67, "unit": "mph"}
